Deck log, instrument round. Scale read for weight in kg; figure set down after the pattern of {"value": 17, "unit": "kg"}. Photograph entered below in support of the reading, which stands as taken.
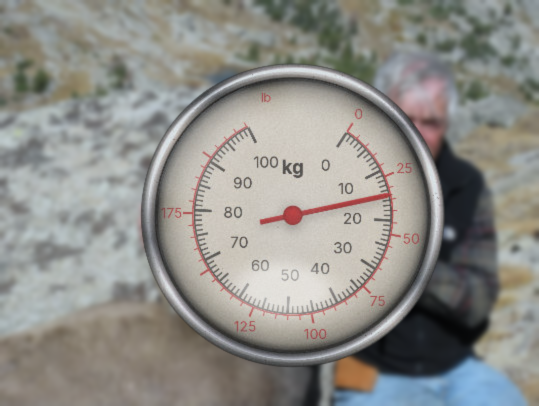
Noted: {"value": 15, "unit": "kg"}
